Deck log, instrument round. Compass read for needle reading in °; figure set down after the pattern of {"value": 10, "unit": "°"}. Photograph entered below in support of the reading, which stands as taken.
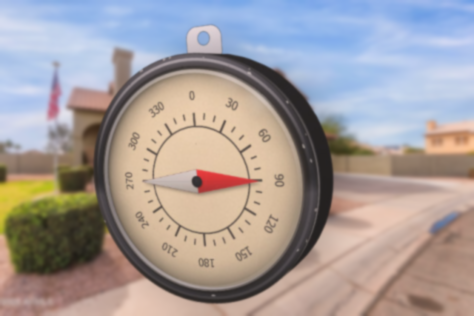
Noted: {"value": 90, "unit": "°"}
